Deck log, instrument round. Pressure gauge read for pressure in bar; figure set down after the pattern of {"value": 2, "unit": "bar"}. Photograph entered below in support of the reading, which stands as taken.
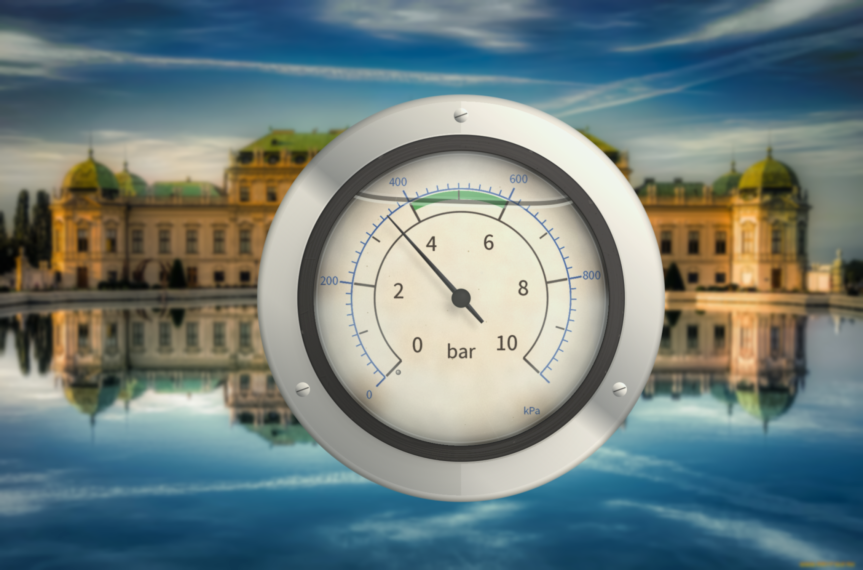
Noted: {"value": 3.5, "unit": "bar"}
